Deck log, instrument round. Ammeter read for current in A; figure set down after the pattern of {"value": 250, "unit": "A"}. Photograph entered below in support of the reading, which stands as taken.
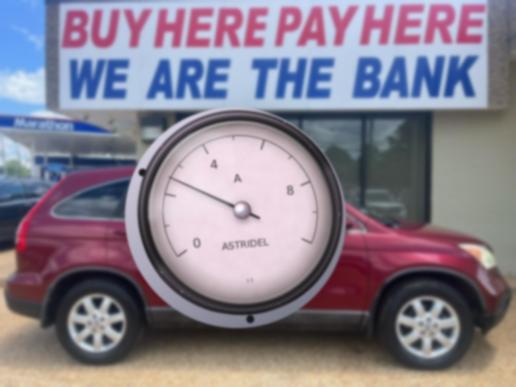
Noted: {"value": 2.5, "unit": "A"}
